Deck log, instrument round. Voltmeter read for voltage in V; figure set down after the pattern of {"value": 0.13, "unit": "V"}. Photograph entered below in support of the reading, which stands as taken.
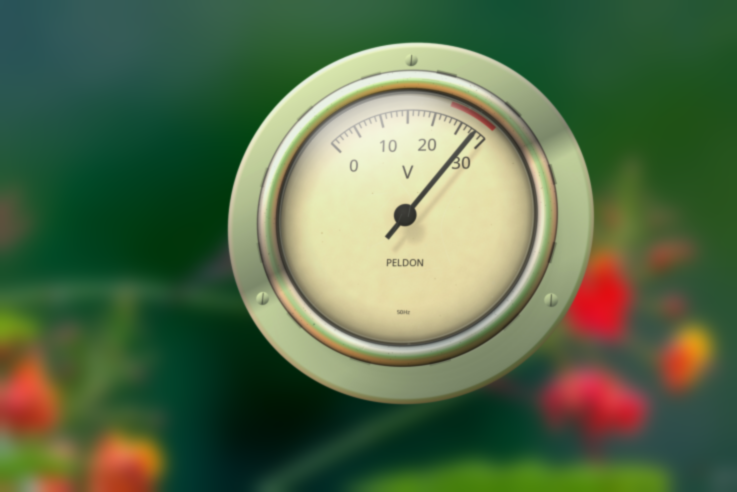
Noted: {"value": 28, "unit": "V"}
